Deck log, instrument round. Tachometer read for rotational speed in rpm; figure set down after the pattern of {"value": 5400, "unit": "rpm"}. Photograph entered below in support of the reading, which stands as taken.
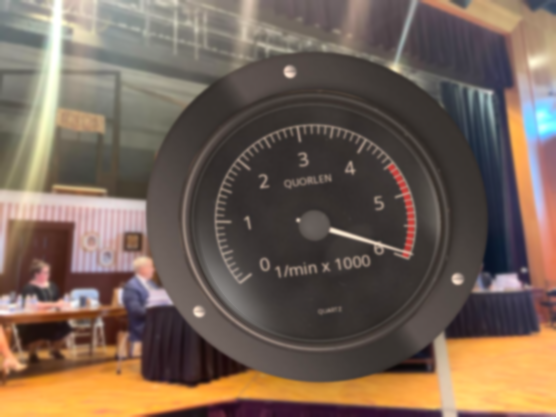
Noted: {"value": 5900, "unit": "rpm"}
